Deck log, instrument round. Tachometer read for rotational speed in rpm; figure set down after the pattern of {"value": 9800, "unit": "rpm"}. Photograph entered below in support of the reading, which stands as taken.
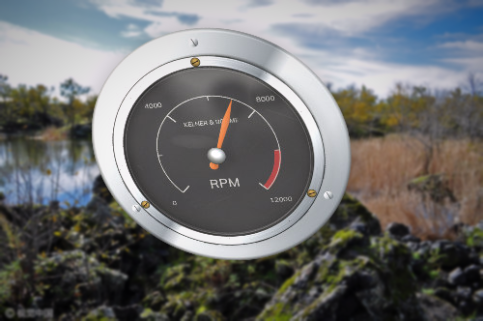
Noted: {"value": 7000, "unit": "rpm"}
